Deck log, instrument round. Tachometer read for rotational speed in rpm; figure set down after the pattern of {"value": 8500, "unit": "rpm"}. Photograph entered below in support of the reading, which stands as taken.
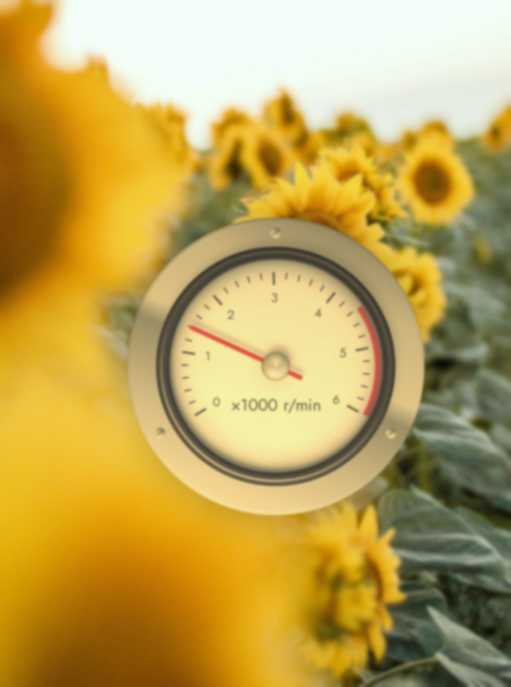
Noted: {"value": 1400, "unit": "rpm"}
